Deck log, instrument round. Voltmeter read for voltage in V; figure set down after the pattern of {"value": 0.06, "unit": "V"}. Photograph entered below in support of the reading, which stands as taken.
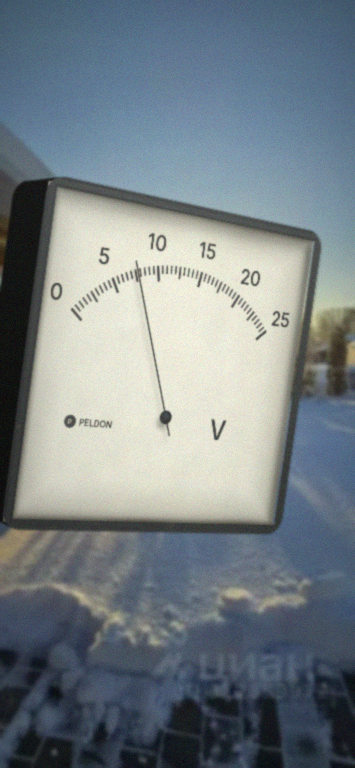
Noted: {"value": 7.5, "unit": "V"}
